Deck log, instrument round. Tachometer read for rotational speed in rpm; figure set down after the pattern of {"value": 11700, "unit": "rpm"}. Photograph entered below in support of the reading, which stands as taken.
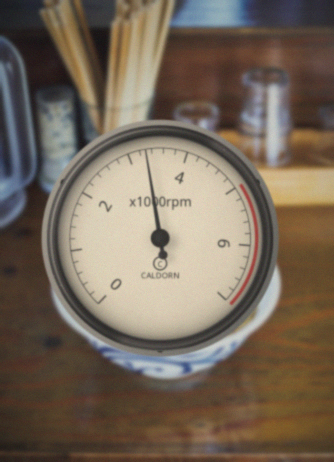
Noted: {"value": 3300, "unit": "rpm"}
